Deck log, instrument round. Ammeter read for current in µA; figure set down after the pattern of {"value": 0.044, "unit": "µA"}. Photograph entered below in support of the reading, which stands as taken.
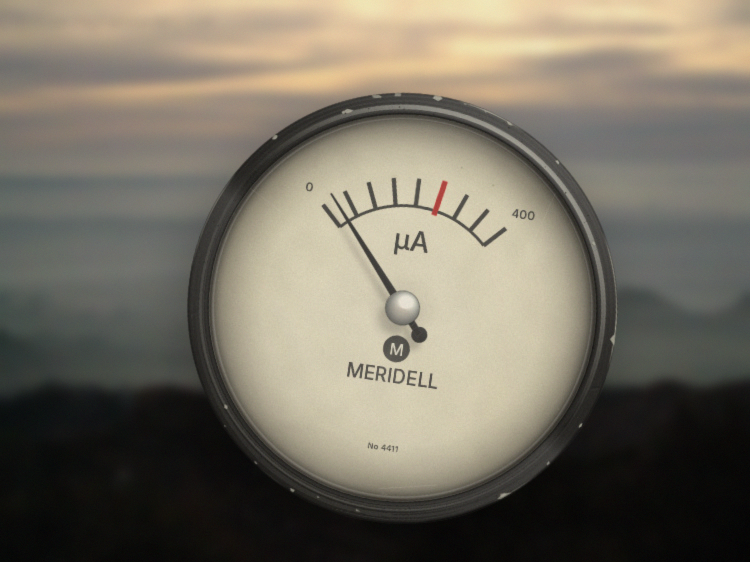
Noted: {"value": 25, "unit": "µA"}
